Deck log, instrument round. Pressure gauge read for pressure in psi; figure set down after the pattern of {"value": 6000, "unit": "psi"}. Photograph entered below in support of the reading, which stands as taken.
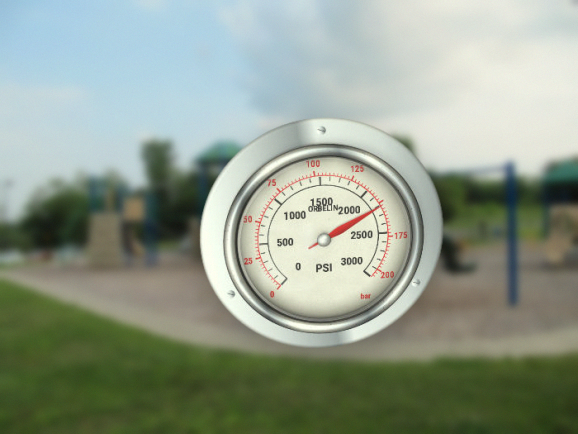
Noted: {"value": 2200, "unit": "psi"}
